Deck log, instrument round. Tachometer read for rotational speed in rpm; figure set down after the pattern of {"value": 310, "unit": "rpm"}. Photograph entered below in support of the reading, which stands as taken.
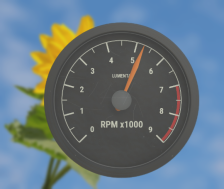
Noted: {"value": 5250, "unit": "rpm"}
